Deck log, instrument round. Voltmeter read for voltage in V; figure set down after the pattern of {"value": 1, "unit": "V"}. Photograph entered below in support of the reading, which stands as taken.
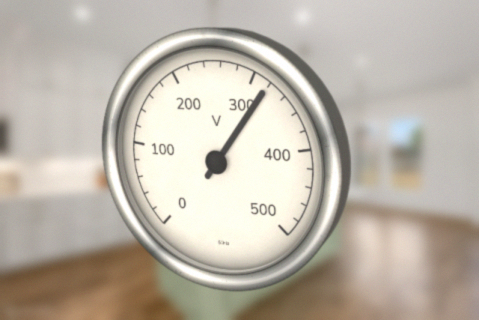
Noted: {"value": 320, "unit": "V"}
